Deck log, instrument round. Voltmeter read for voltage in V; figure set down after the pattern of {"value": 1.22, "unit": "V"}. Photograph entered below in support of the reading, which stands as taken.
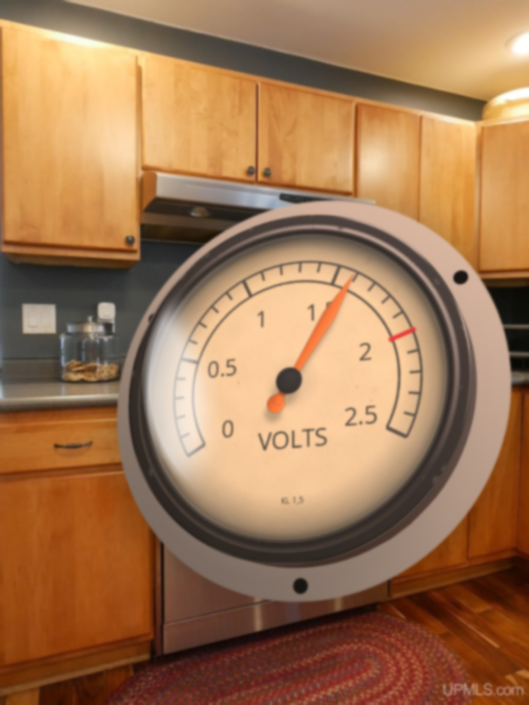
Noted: {"value": 1.6, "unit": "V"}
